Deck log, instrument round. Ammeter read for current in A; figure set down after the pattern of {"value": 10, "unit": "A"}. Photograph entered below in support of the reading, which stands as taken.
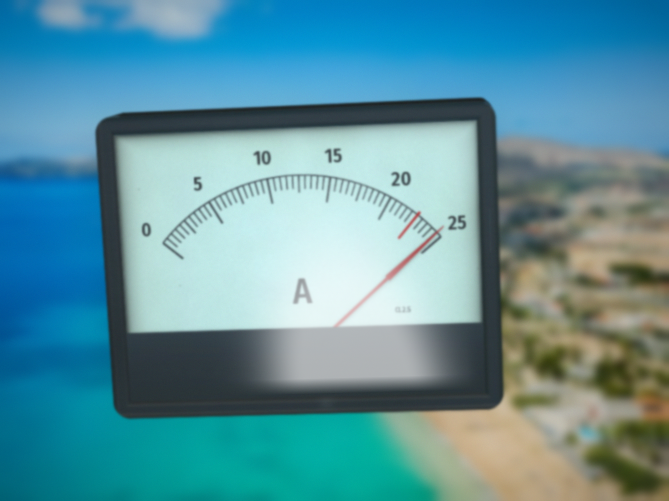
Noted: {"value": 24.5, "unit": "A"}
